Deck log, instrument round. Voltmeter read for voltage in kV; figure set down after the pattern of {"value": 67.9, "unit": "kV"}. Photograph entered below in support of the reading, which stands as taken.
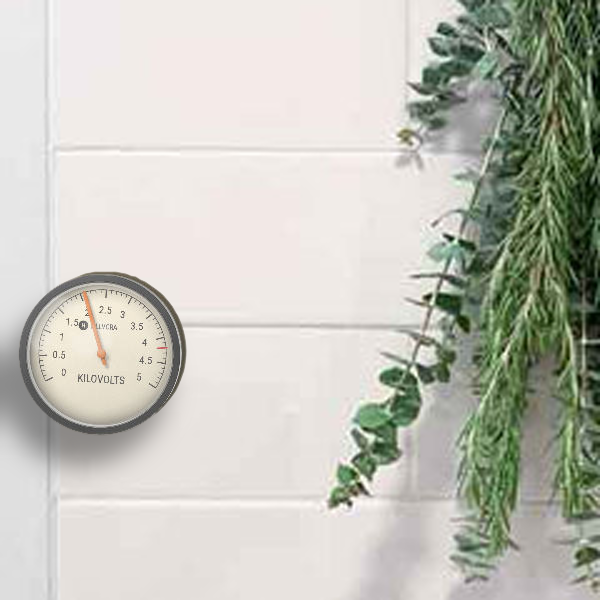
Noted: {"value": 2.1, "unit": "kV"}
